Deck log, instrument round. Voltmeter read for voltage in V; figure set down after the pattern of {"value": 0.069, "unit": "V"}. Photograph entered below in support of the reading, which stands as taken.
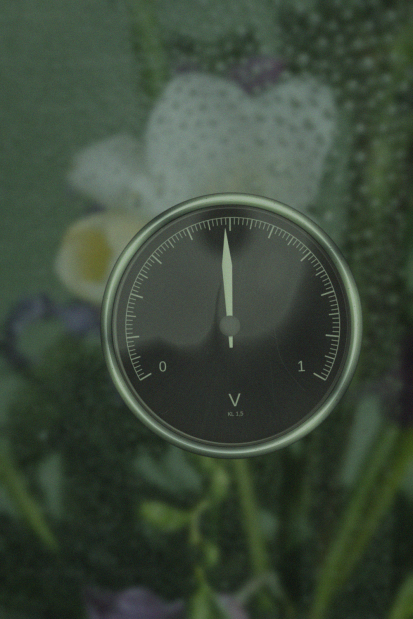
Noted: {"value": 0.49, "unit": "V"}
